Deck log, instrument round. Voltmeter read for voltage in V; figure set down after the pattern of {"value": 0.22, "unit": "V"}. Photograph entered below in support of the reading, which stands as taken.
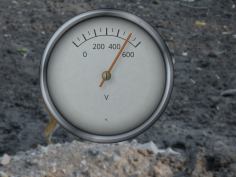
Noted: {"value": 500, "unit": "V"}
